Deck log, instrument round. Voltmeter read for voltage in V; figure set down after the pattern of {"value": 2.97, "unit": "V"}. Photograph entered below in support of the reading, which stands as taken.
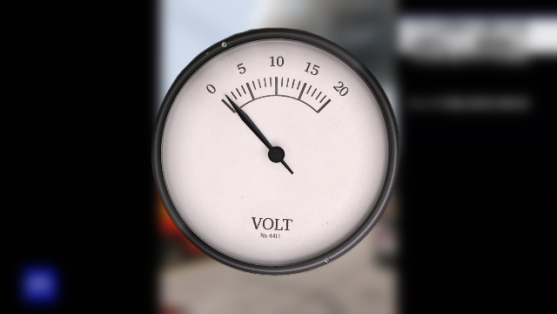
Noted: {"value": 1, "unit": "V"}
